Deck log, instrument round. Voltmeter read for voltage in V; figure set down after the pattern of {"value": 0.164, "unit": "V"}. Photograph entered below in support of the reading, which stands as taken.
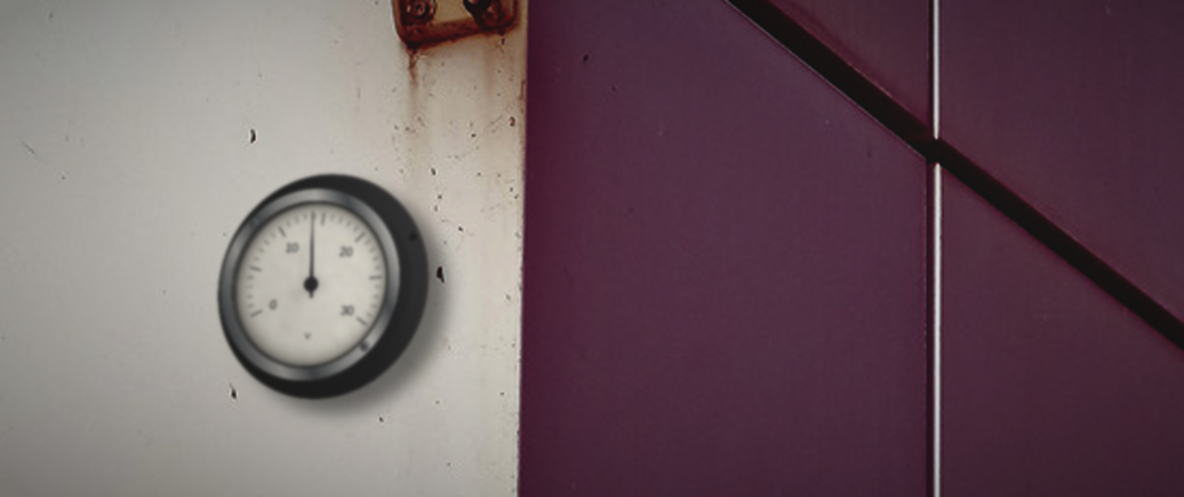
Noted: {"value": 14, "unit": "V"}
